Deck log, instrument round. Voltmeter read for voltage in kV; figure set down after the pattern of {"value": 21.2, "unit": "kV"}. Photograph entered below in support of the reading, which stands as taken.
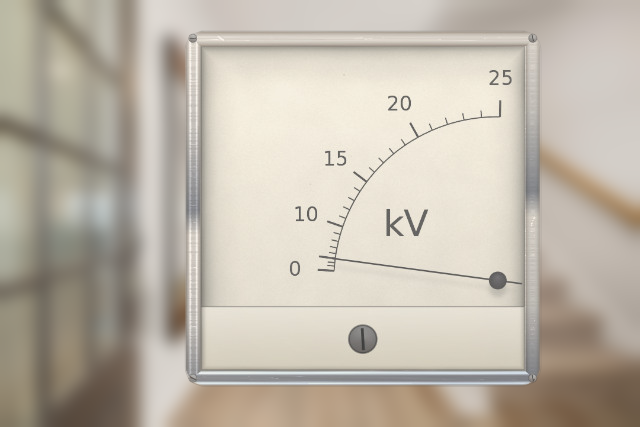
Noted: {"value": 5, "unit": "kV"}
